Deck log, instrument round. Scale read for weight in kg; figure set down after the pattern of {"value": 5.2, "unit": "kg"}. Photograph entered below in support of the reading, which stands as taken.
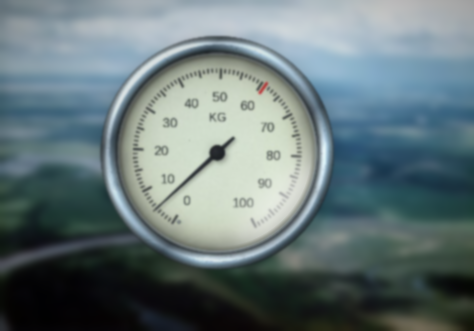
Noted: {"value": 5, "unit": "kg"}
